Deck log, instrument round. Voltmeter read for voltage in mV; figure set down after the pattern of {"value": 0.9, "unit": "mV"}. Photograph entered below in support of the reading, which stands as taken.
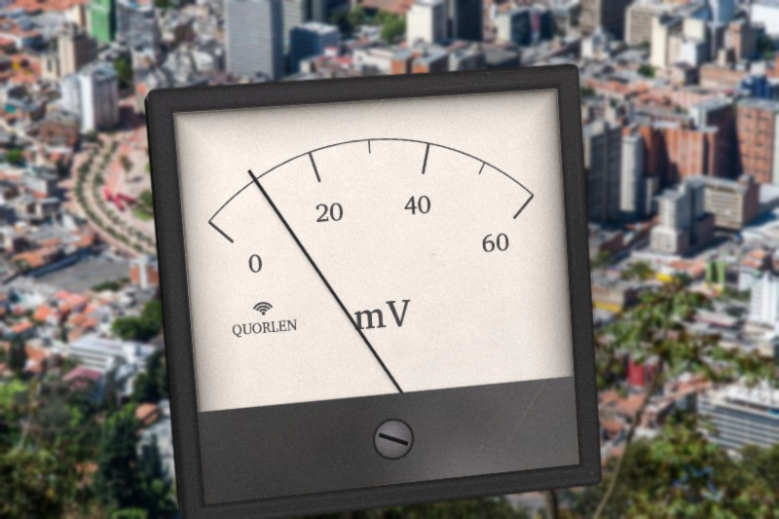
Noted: {"value": 10, "unit": "mV"}
